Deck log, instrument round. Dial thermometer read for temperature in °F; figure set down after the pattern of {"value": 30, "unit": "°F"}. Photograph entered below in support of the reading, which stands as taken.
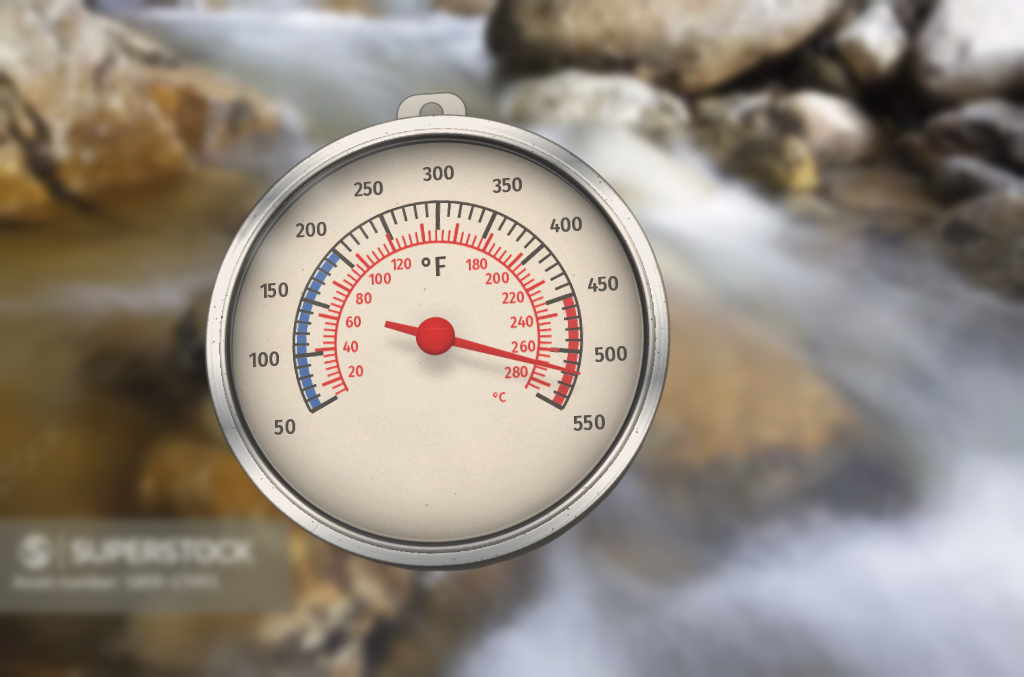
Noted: {"value": 520, "unit": "°F"}
